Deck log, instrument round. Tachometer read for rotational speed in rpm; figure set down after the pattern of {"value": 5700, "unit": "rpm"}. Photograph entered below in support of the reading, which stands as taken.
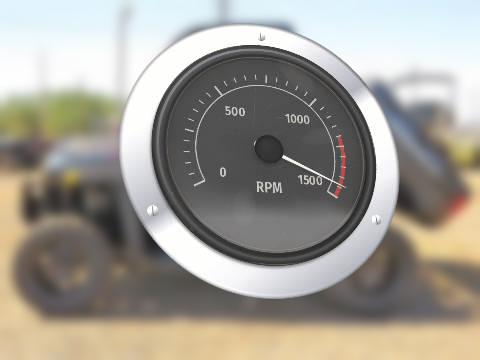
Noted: {"value": 1450, "unit": "rpm"}
